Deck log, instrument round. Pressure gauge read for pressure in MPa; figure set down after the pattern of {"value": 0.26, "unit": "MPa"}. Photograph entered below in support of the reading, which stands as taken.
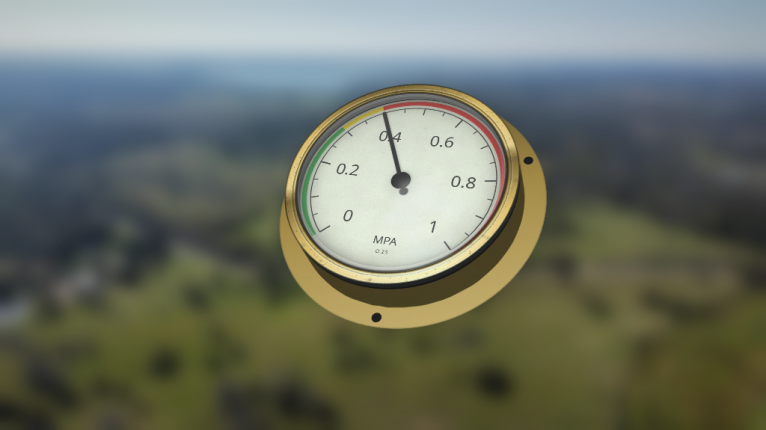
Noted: {"value": 0.4, "unit": "MPa"}
